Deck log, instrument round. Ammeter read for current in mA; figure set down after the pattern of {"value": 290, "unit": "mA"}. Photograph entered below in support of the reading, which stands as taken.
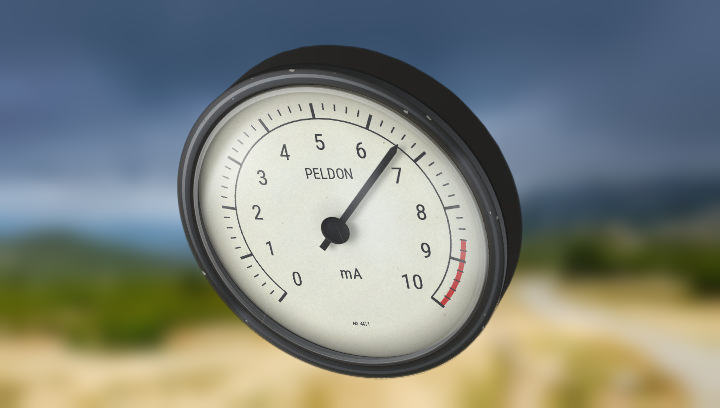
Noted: {"value": 6.6, "unit": "mA"}
